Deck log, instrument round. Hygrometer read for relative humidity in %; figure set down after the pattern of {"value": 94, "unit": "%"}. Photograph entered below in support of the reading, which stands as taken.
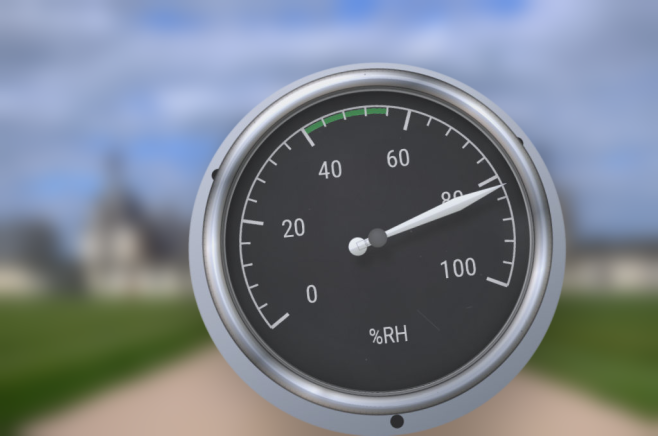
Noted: {"value": 82, "unit": "%"}
